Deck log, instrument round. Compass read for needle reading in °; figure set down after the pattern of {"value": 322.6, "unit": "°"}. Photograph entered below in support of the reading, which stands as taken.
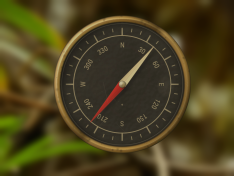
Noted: {"value": 220, "unit": "°"}
